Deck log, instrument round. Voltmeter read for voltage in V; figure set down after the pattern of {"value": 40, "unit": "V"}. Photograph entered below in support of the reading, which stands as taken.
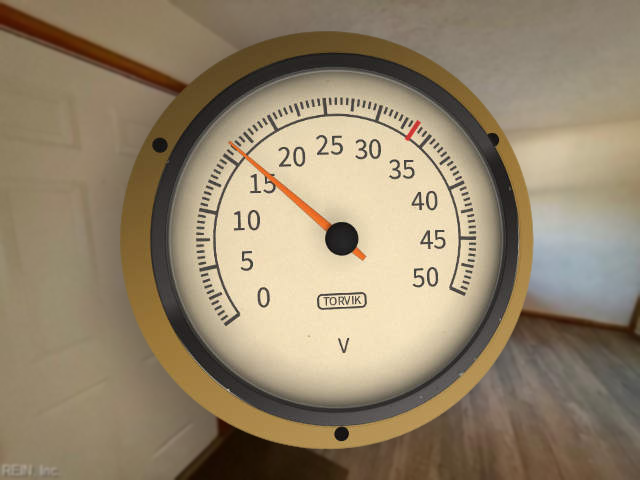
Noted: {"value": 16, "unit": "V"}
